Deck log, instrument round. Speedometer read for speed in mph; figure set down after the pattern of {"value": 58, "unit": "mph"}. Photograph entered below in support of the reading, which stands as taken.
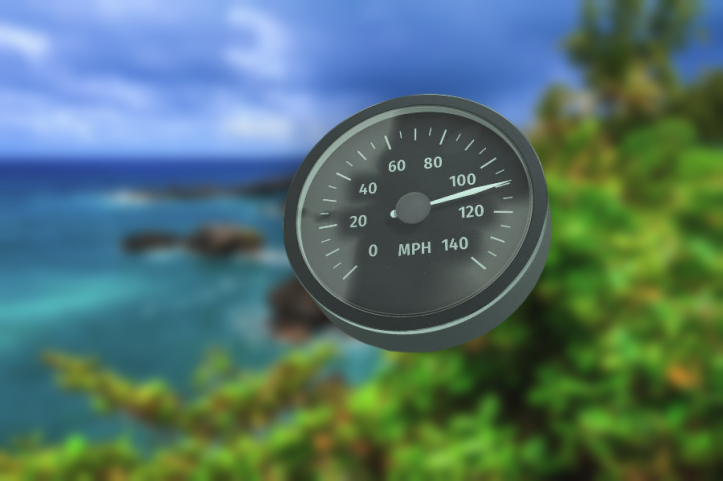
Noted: {"value": 110, "unit": "mph"}
